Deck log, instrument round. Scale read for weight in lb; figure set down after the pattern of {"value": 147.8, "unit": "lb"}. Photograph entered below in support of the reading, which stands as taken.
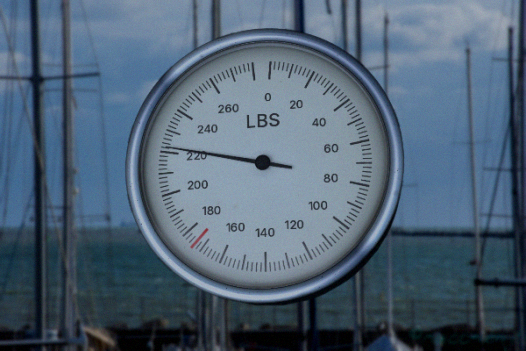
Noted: {"value": 222, "unit": "lb"}
